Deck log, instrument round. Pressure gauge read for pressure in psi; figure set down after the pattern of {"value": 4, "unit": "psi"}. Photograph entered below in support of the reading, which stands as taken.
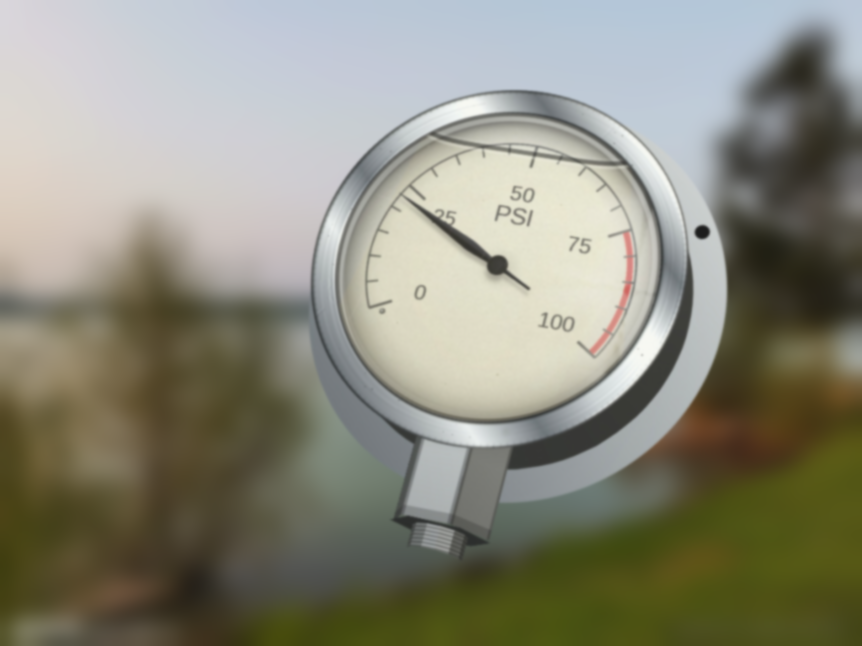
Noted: {"value": 22.5, "unit": "psi"}
